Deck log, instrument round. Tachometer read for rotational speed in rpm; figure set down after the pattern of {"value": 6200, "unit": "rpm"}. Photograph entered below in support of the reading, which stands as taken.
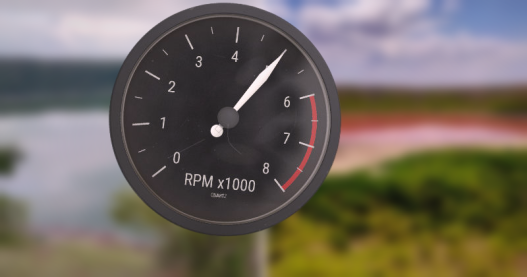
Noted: {"value": 5000, "unit": "rpm"}
